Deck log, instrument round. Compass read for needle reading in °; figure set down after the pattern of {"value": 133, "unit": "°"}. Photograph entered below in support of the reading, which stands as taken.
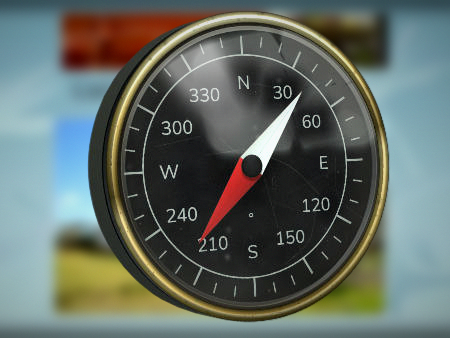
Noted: {"value": 220, "unit": "°"}
